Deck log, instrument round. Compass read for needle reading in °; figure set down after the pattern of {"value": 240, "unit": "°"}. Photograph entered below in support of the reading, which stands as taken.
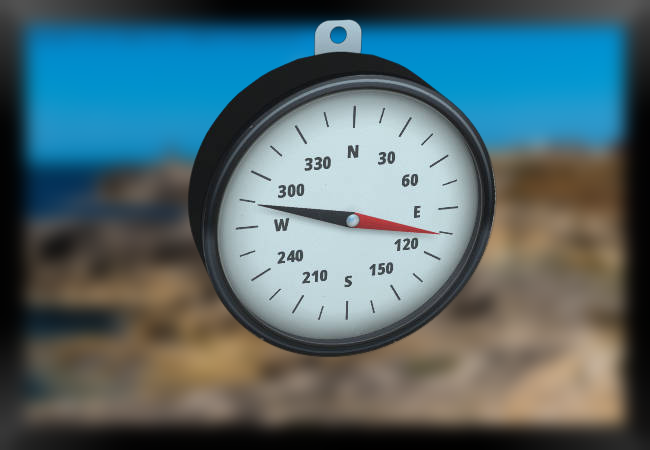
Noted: {"value": 105, "unit": "°"}
